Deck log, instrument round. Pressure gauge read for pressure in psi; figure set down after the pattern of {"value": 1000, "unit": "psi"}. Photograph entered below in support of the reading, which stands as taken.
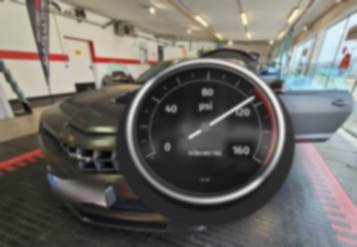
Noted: {"value": 115, "unit": "psi"}
